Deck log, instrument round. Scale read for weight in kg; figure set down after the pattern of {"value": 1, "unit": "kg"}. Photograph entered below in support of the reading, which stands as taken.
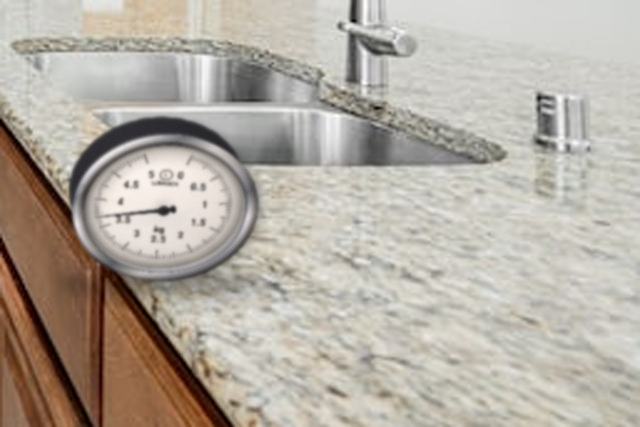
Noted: {"value": 3.75, "unit": "kg"}
